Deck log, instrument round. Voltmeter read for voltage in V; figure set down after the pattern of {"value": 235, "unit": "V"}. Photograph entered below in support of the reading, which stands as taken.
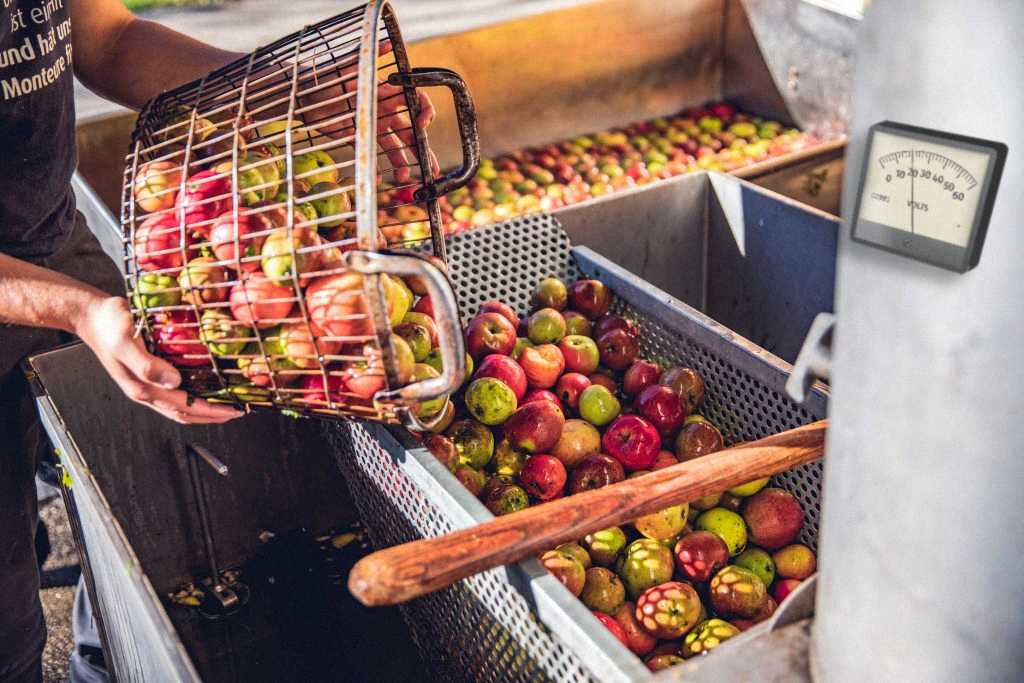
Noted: {"value": 20, "unit": "V"}
